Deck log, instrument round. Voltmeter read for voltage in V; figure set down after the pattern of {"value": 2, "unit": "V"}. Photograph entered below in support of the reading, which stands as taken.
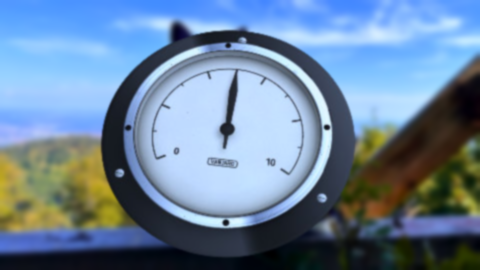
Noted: {"value": 5, "unit": "V"}
